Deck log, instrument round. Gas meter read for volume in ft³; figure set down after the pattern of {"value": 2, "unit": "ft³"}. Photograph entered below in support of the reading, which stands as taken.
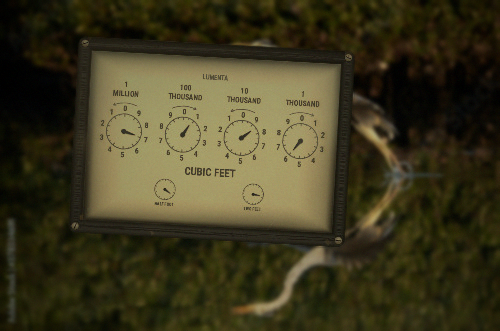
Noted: {"value": 708600, "unit": "ft³"}
